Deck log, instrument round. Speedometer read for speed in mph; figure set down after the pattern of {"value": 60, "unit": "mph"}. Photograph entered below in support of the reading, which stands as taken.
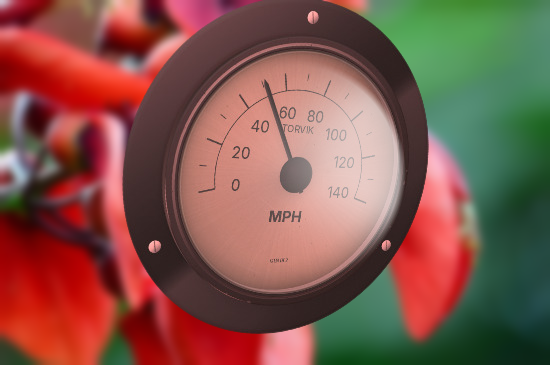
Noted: {"value": 50, "unit": "mph"}
